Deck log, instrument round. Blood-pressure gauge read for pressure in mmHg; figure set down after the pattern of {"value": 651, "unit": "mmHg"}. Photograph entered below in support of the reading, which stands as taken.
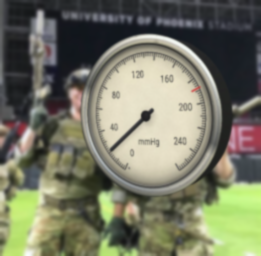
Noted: {"value": 20, "unit": "mmHg"}
